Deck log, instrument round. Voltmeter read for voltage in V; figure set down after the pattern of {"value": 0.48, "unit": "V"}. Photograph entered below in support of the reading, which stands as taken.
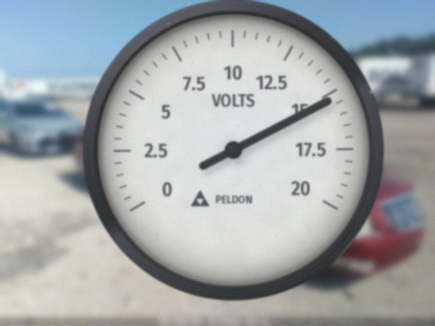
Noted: {"value": 15.25, "unit": "V"}
